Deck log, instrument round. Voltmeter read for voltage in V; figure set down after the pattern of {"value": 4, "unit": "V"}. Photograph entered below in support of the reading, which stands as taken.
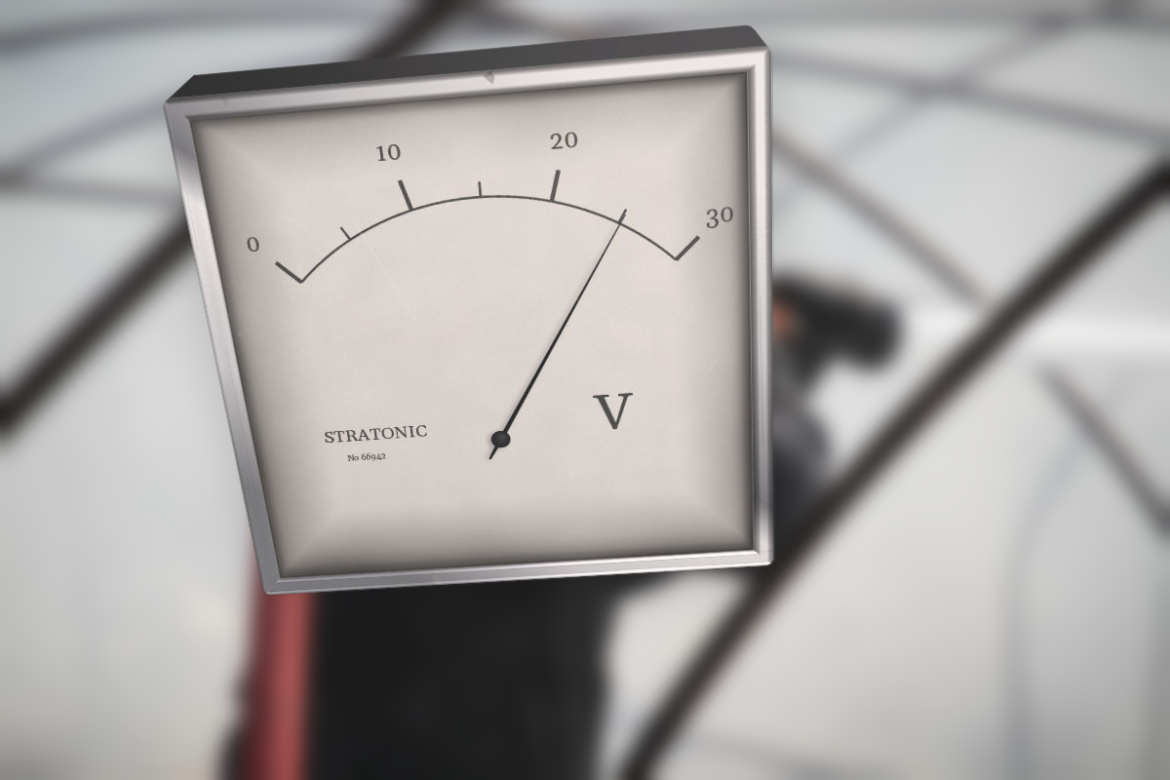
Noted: {"value": 25, "unit": "V"}
